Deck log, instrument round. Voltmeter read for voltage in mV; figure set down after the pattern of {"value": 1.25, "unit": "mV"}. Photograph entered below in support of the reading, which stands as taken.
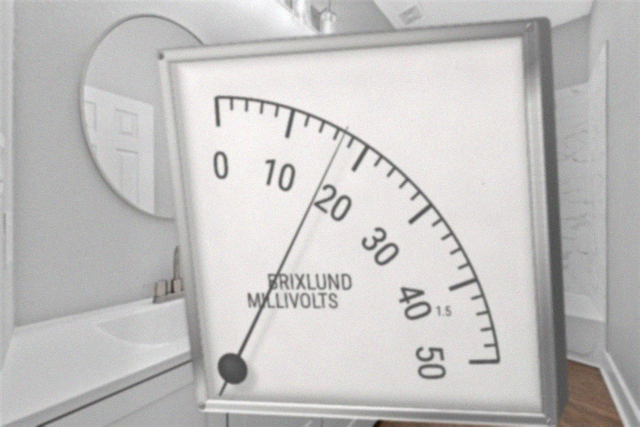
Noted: {"value": 17, "unit": "mV"}
